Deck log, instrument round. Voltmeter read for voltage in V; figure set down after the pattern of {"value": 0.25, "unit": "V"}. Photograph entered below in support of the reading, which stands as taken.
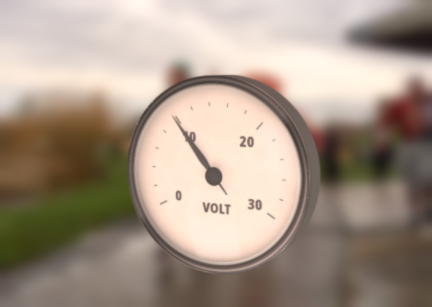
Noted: {"value": 10, "unit": "V"}
